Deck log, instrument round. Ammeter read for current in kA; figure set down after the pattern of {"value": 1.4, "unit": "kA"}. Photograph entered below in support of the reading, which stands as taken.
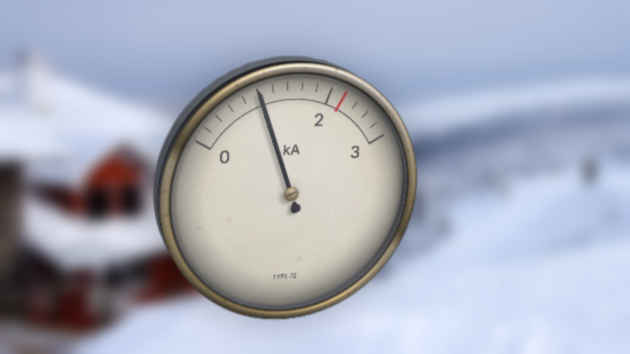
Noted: {"value": 1, "unit": "kA"}
